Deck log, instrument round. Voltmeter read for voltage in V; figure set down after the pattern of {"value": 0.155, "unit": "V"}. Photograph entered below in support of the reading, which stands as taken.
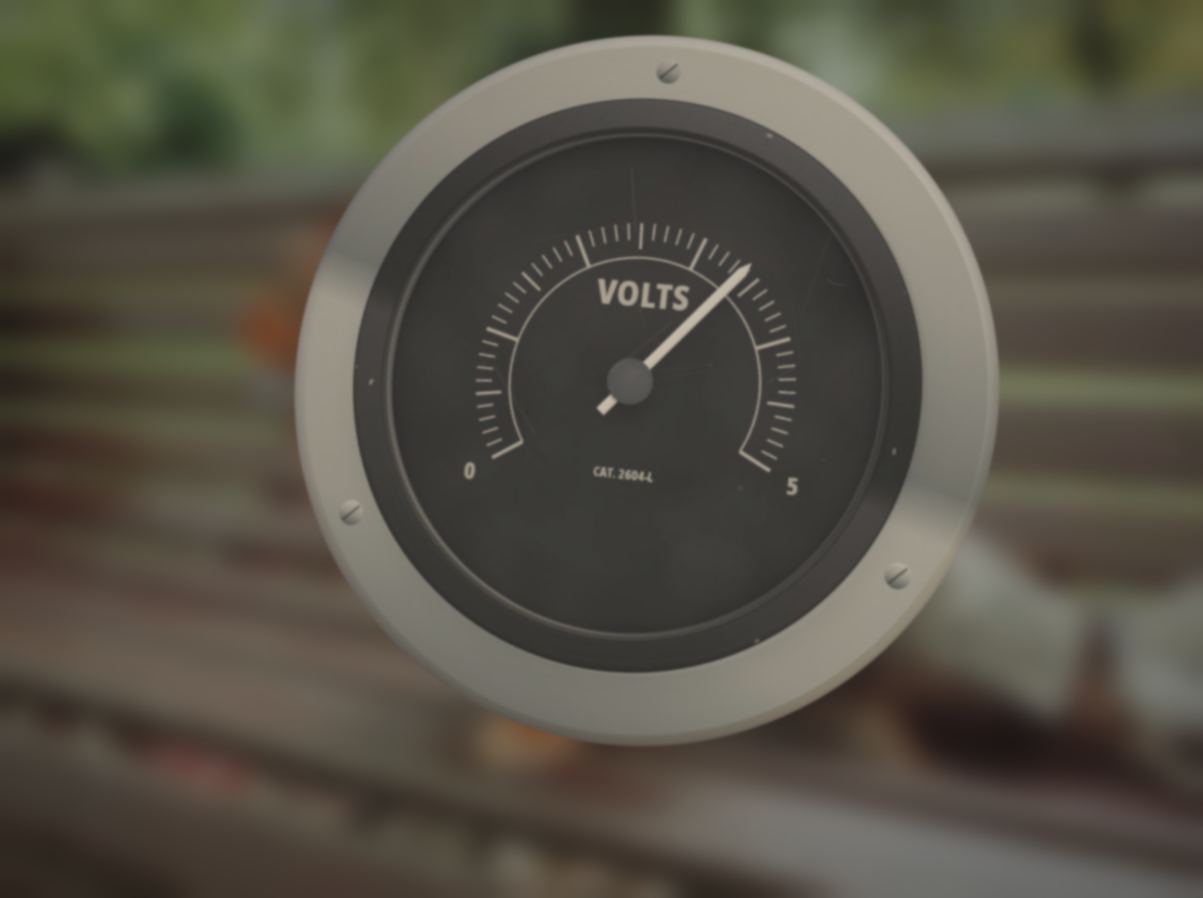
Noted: {"value": 3.4, "unit": "V"}
